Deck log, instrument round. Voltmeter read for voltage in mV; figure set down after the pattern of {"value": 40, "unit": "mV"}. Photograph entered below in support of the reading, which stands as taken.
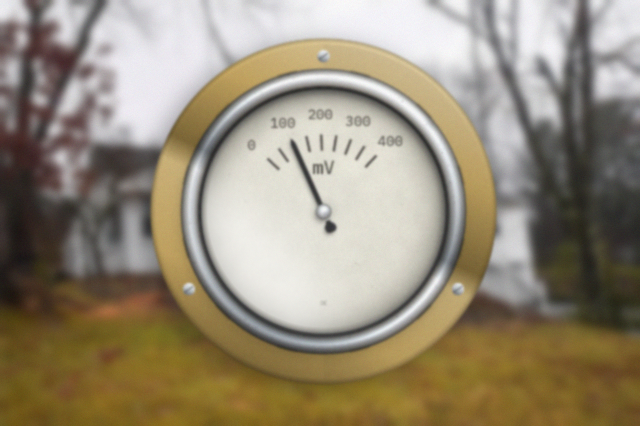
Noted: {"value": 100, "unit": "mV"}
